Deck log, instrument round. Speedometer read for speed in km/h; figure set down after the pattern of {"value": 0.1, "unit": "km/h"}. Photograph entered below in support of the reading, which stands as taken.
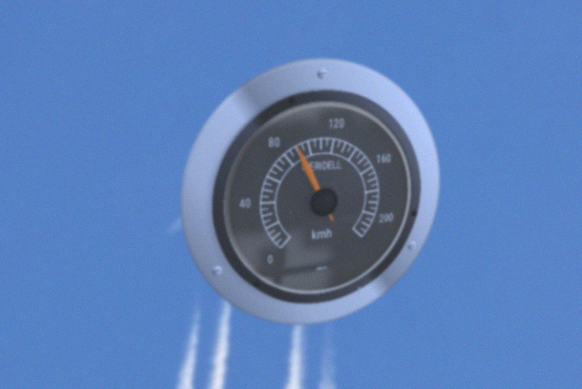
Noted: {"value": 90, "unit": "km/h"}
